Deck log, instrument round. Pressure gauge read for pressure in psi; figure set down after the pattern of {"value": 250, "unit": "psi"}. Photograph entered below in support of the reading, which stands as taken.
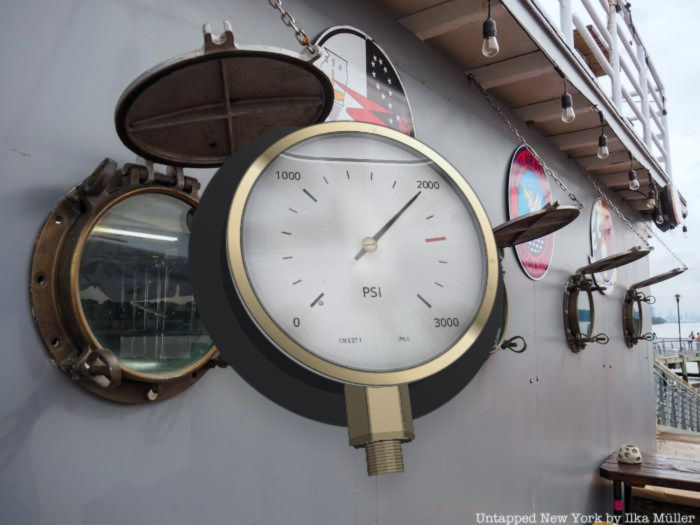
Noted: {"value": 2000, "unit": "psi"}
